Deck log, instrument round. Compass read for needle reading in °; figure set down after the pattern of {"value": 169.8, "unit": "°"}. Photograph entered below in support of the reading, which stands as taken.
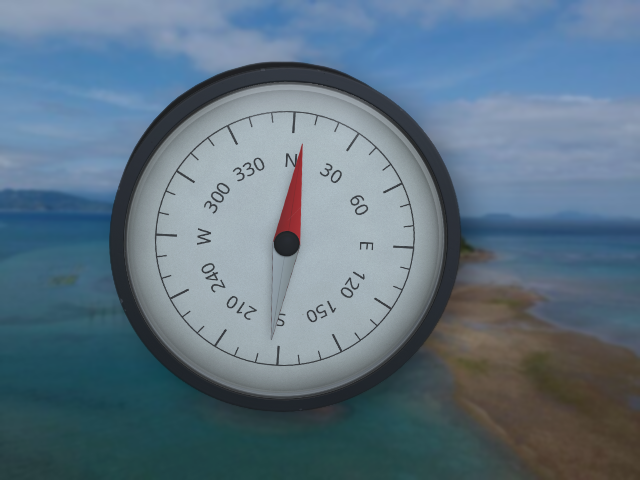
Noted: {"value": 5, "unit": "°"}
